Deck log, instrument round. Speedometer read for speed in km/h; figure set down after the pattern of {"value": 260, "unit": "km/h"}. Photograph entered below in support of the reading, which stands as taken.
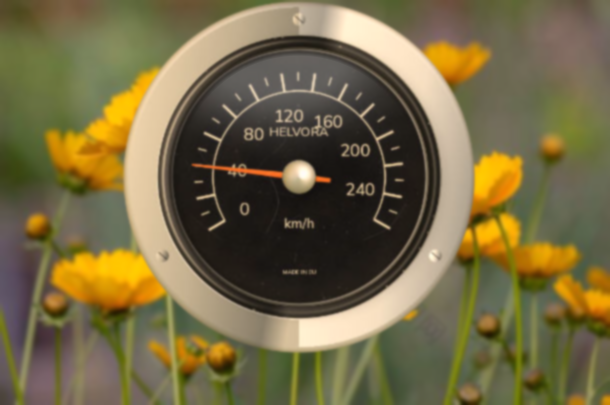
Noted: {"value": 40, "unit": "km/h"}
